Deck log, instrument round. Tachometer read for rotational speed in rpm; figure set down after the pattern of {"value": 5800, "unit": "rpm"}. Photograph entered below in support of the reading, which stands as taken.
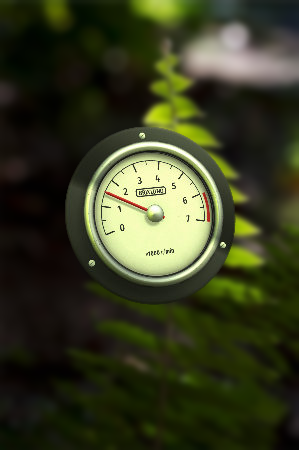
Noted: {"value": 1500, "unit": "rpm"}
